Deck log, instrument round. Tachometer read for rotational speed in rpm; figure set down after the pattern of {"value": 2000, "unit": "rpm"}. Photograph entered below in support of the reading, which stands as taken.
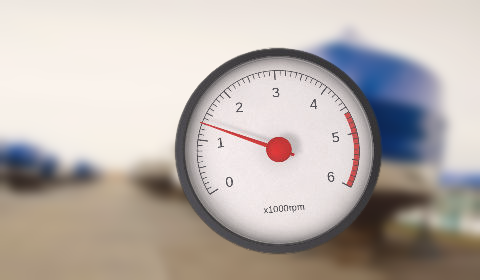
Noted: {"value": 1300, "unit": "rpm"}
